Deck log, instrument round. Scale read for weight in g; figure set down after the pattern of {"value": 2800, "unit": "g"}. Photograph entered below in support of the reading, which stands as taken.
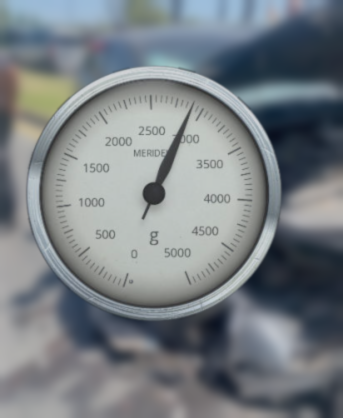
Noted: {"value": 2900, "unit": "g"}
